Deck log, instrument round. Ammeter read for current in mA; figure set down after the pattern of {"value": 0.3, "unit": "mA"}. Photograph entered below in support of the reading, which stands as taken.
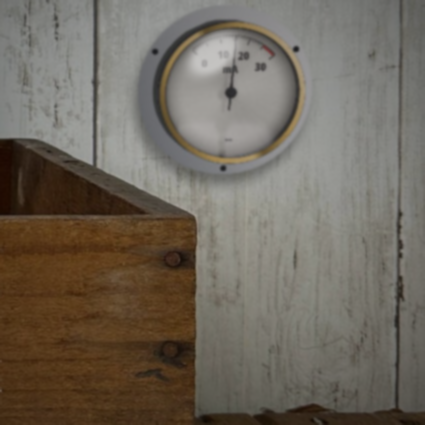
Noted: {"value": 15, "unit": "mA"}
